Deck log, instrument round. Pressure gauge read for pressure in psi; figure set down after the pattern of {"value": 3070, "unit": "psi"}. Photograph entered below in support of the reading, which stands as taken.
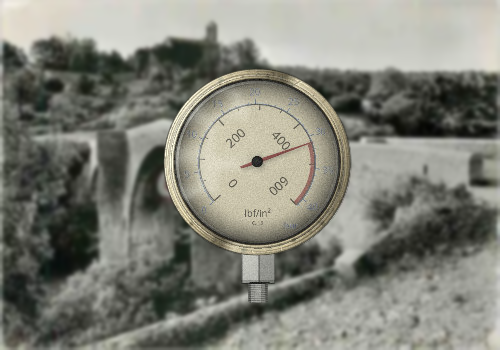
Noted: {"value": 450, "unit": "psi"}
